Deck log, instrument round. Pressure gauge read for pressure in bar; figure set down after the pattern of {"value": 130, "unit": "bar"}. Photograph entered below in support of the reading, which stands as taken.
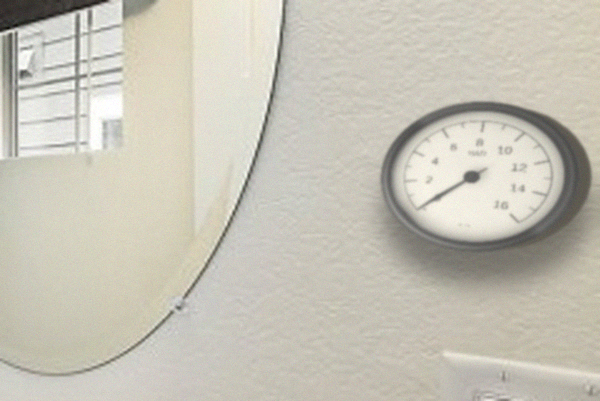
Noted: {"value": 0, "unit": "bar"}
